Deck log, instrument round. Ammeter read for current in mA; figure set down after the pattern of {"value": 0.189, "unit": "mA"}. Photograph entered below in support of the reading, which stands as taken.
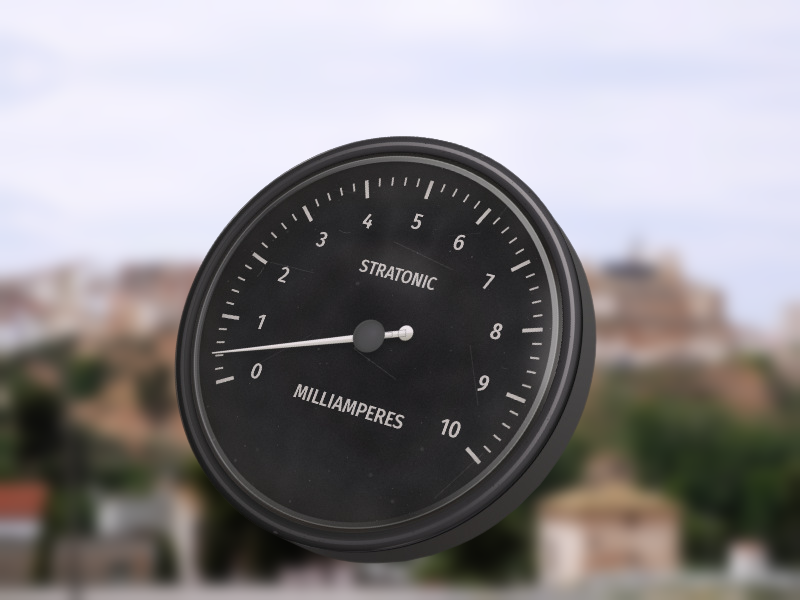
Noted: {"value": 0.4, "unit": "mA"}
